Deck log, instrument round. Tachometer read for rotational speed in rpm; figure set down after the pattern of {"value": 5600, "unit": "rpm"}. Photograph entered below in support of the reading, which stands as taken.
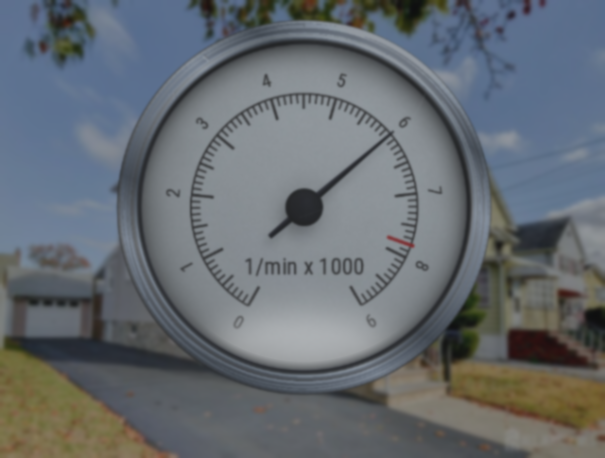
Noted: {"value": 6000, "unit": "rpm"}
